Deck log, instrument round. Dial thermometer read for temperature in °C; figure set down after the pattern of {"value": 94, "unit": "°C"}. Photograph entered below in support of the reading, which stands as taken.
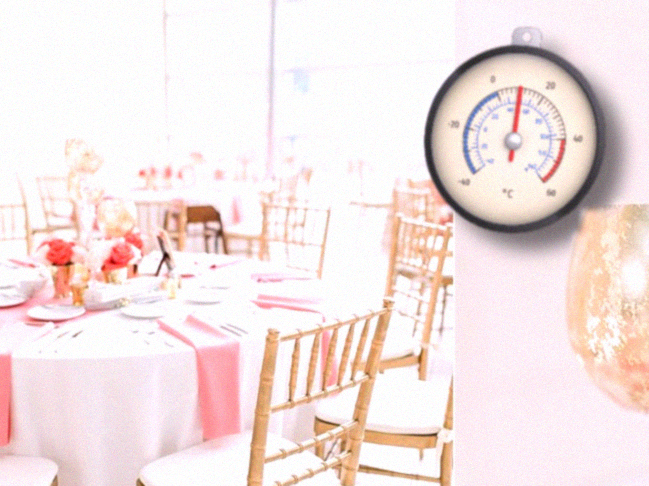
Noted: {"value": 10, "unit": "°C"}
